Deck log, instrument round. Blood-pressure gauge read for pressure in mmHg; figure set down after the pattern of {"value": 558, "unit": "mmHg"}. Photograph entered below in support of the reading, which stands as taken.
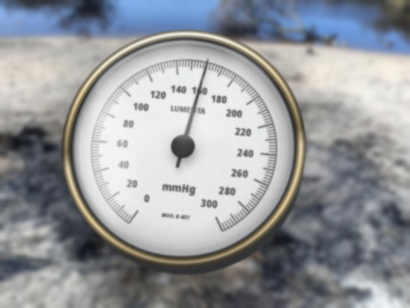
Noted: {"value": 160, "unit": "mmHg"}
